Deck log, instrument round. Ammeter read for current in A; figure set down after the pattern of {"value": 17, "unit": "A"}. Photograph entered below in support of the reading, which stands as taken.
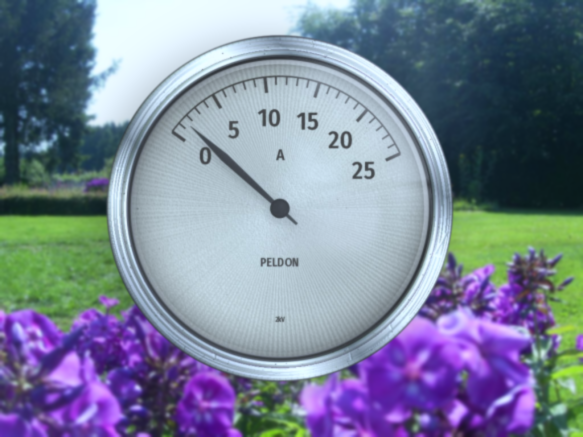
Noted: {"value": 1.5, "unit": "A"}
